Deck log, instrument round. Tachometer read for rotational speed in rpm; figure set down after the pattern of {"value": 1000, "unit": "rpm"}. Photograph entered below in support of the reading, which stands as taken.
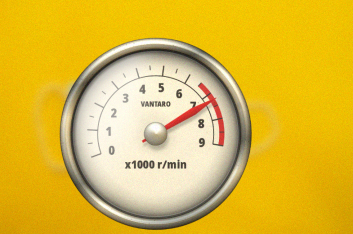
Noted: {"value": 7250, "unit": "rpm"}
